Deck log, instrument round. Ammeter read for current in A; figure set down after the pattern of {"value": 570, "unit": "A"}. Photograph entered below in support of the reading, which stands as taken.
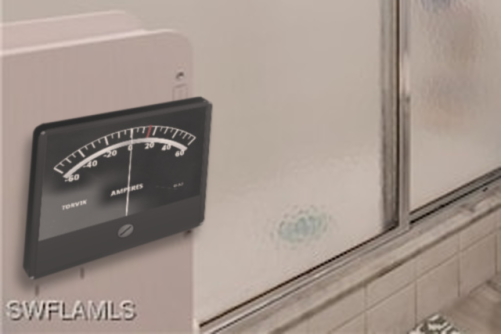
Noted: {"value": 0, "unit": "A"}
